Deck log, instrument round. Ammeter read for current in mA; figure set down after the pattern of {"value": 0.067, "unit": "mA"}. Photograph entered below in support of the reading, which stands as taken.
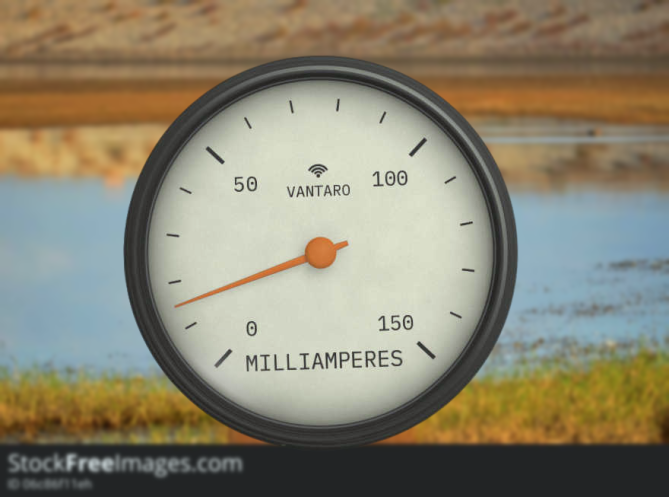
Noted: {"value": 15, "unit": "mA"}
